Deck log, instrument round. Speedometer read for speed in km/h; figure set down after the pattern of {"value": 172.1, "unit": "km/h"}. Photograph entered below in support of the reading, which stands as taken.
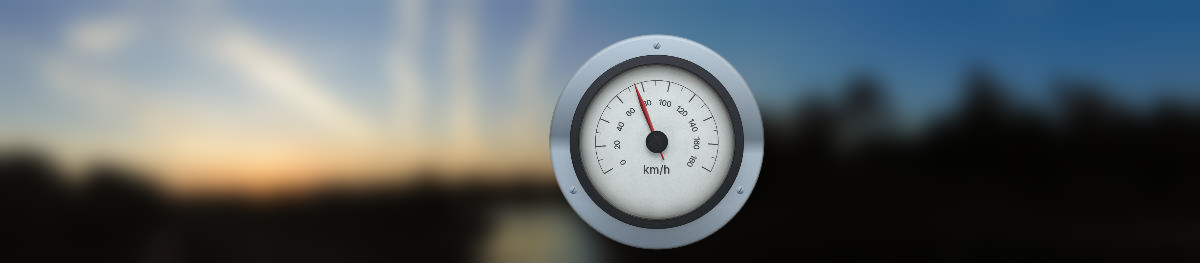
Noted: {"value": 75, "unit": "km/h"}
